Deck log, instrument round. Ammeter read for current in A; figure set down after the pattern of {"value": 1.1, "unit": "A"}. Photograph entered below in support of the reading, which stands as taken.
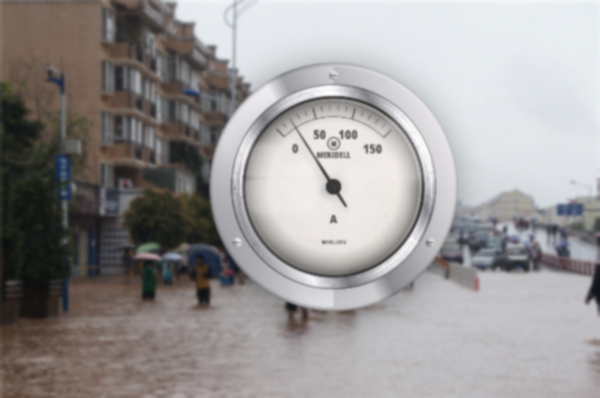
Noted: {"value": 20, "unit": "A"}
